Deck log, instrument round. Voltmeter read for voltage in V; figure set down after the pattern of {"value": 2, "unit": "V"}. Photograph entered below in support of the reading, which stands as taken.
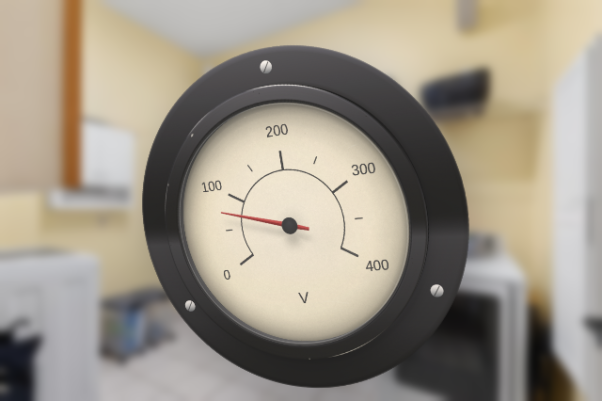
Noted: {"value": 75, "unit": "V"}
